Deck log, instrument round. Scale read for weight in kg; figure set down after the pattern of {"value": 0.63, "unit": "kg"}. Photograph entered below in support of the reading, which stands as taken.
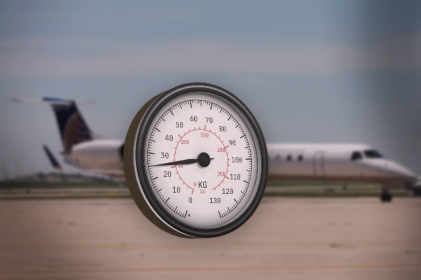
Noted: {"value": 25, "unit": "kg"}
